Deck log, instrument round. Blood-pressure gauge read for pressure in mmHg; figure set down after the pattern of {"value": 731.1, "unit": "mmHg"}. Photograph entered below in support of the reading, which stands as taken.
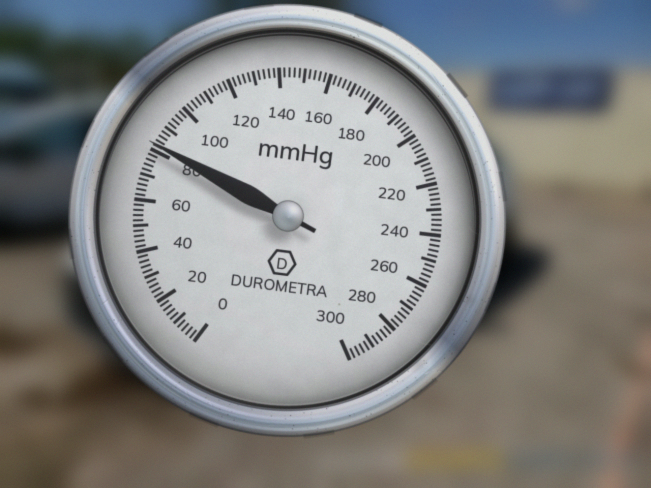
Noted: {"value": 82, "unit": "mmHg"}
